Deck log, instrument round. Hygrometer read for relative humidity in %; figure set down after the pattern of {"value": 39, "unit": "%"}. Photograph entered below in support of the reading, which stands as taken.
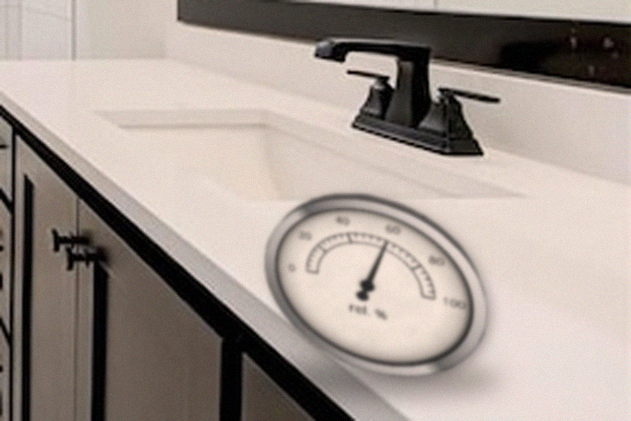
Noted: {"value": 60, "unit": "%"}
